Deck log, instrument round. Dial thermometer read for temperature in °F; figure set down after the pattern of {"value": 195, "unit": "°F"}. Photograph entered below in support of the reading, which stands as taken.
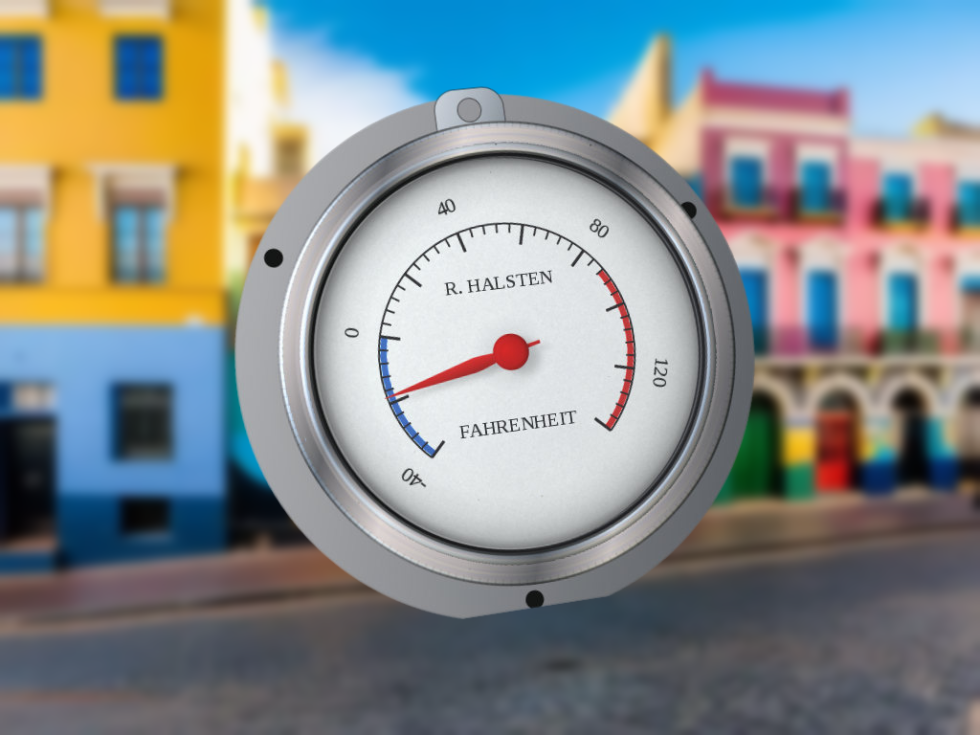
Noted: {"value": -18, "unit": "°F"}
